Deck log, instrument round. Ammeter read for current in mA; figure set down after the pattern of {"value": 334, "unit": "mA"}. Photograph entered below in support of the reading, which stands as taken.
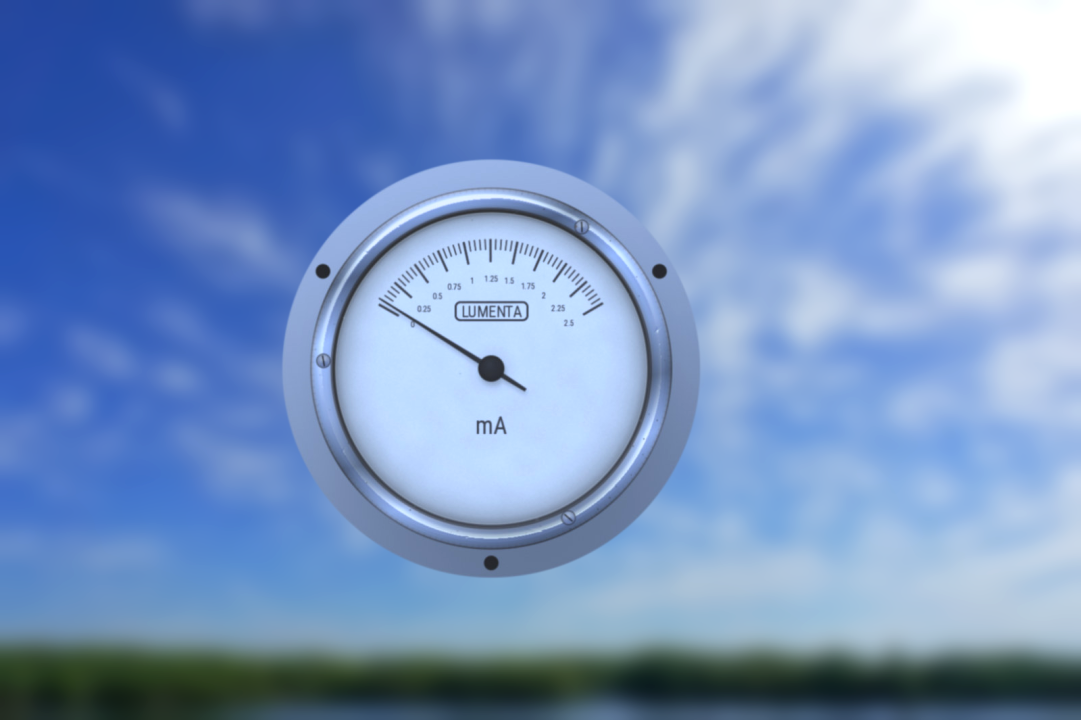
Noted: {"value": 0.05, "unit": "mA"}
